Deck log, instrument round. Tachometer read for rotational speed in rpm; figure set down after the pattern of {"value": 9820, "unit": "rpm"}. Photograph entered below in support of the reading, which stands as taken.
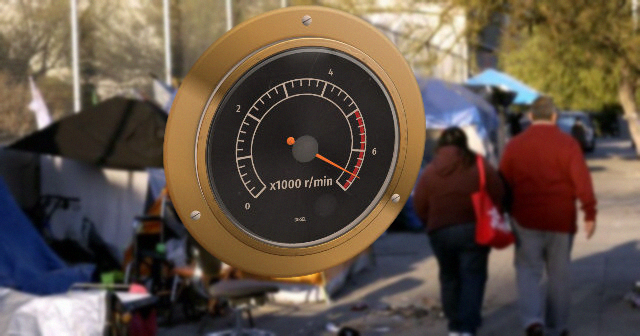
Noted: {"value": 6600, "unit": "rpm"}
